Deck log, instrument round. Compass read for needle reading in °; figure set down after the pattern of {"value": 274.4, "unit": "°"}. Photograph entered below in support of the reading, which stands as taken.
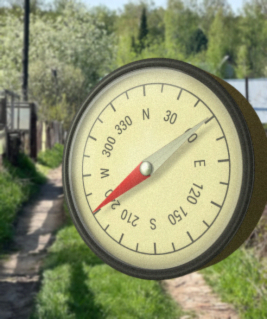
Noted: {"value": 240, "unit": "°"}
